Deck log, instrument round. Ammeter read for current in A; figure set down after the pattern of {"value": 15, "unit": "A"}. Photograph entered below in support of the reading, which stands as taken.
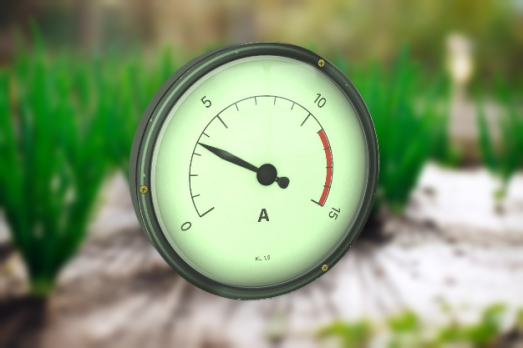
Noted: {"value": 3.5, "unit": "A"}
